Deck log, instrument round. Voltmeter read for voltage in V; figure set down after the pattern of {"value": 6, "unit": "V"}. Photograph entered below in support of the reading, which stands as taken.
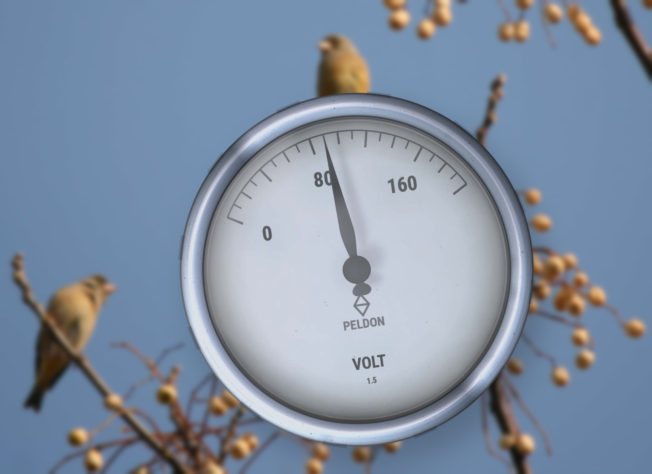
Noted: {"value": 90, "unit": "V"}
